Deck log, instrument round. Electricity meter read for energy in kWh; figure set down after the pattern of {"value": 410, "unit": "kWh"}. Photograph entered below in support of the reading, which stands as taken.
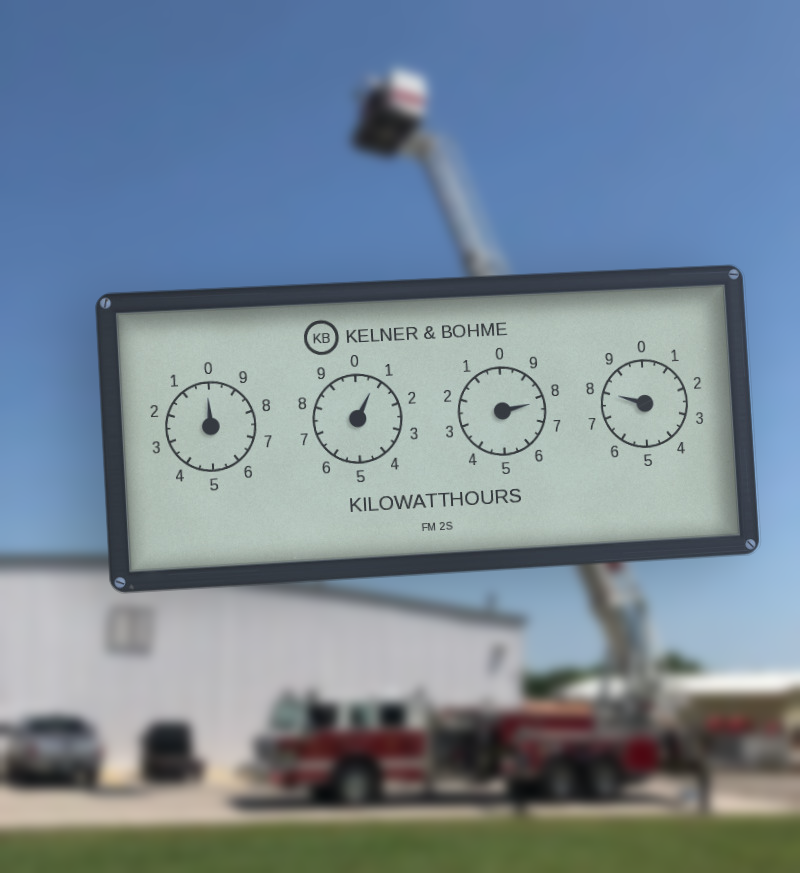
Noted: {"value": 78, "unit": "kWh"}
